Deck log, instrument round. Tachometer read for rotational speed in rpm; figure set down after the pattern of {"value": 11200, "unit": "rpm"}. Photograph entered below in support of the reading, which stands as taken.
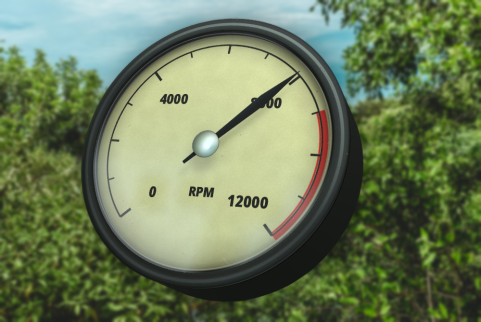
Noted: {"value": 8000, "unit": "rpm"}
